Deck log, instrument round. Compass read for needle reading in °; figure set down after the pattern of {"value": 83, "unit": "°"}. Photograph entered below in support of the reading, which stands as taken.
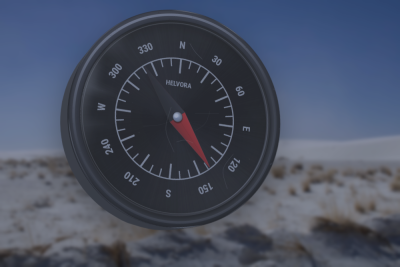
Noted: {"value": 140, "unit": "°"}
